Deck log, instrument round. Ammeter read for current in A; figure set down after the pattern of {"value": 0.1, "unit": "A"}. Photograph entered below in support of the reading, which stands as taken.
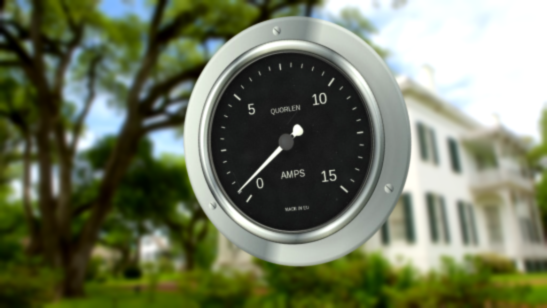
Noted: {"value": 0.5, "unit": "A"}
